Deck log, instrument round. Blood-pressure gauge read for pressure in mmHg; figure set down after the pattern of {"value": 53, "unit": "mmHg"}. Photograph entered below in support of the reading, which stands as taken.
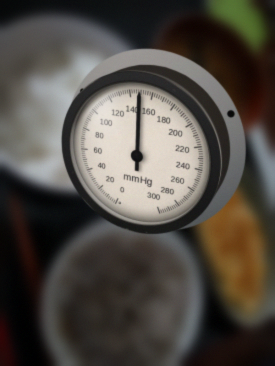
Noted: {"value": 150, "unit": "mmHg"}
